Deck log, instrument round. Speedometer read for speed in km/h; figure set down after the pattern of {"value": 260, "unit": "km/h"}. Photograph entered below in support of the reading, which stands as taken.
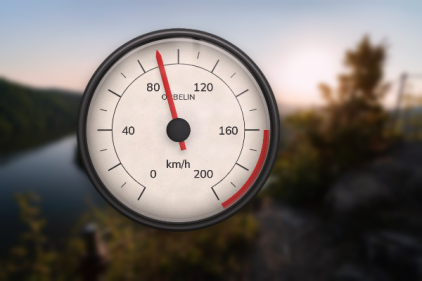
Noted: {"value": 90, "unit": "km/h"}
